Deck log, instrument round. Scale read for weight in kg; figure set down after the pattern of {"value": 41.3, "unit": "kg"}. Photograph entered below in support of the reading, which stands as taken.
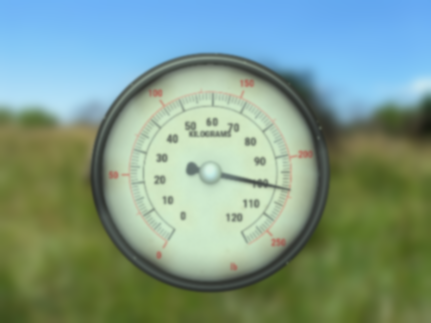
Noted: {"value": 100, "unit": "kg"}
